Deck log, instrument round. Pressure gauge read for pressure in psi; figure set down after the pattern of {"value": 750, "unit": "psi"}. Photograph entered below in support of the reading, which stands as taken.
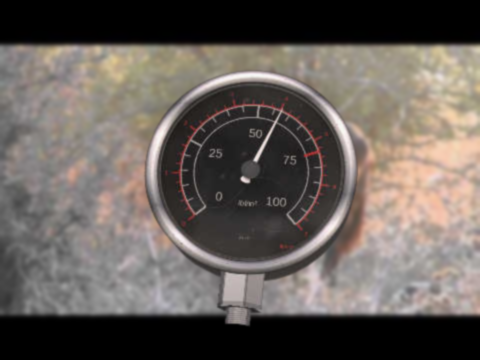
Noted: {"value": 57.5, "unit": "psi"}
